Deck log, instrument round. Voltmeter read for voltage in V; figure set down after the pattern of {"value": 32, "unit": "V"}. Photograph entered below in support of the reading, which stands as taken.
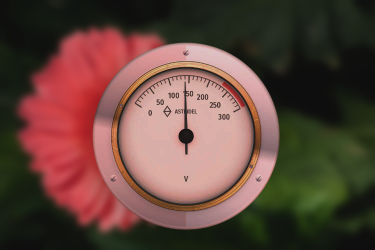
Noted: {"value": 140, "unit": "V"}
